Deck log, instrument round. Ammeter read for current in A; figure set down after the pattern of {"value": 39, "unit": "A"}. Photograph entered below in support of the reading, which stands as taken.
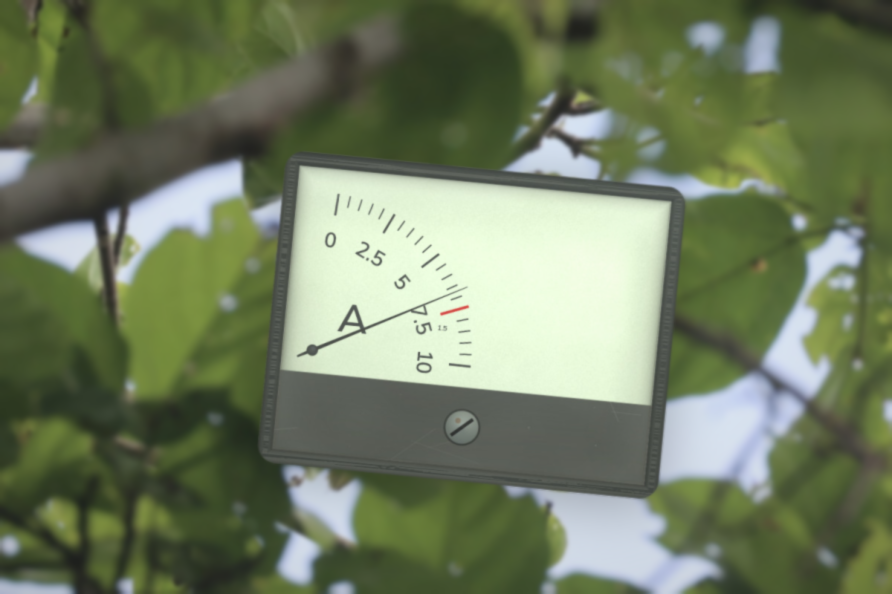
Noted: {"value": 6.75, "unit": "A"}
